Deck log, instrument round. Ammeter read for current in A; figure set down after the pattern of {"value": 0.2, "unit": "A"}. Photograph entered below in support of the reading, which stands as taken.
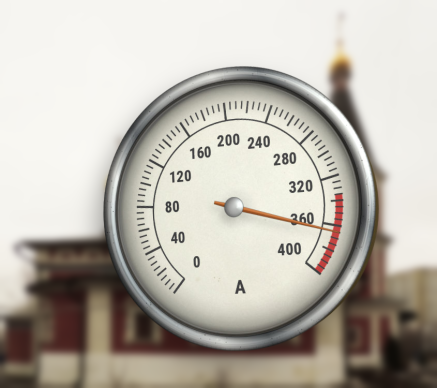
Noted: {"value": 365, "unit": "A"}
